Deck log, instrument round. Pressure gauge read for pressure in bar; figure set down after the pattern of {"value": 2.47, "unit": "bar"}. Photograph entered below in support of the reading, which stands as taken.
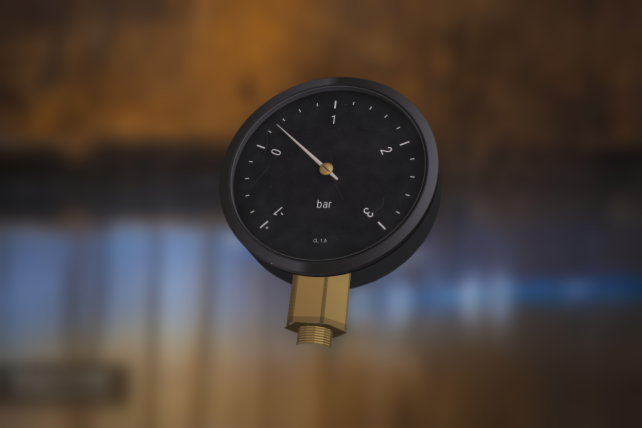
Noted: {"value": 0.3, "unit": "bar"}
